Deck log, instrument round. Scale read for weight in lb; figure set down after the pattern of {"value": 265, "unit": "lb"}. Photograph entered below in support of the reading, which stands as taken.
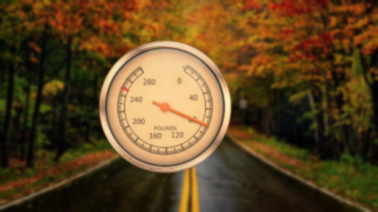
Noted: {"value": 80, "unit": "lb"}
